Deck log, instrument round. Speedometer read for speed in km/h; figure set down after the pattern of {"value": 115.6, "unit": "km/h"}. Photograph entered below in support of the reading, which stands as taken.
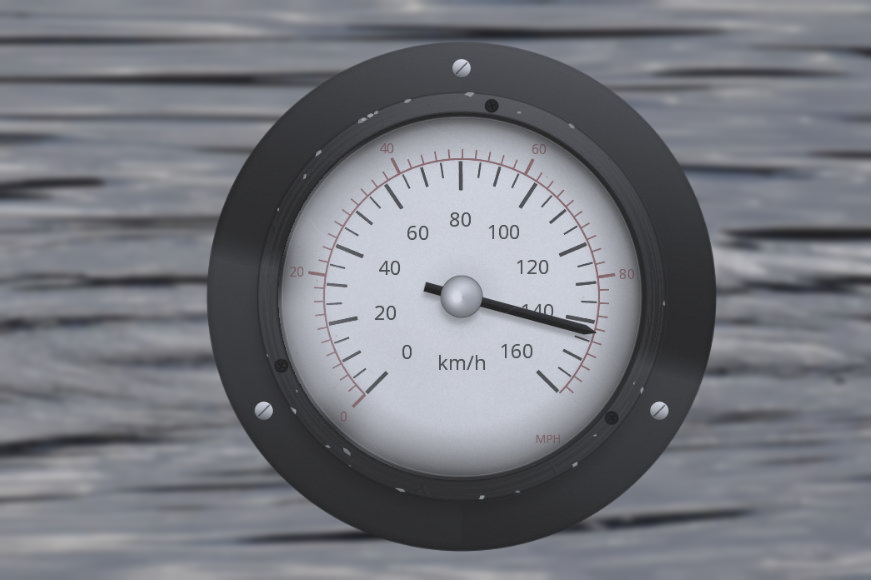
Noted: {"value": 142.5, "unit": "km/h"}
